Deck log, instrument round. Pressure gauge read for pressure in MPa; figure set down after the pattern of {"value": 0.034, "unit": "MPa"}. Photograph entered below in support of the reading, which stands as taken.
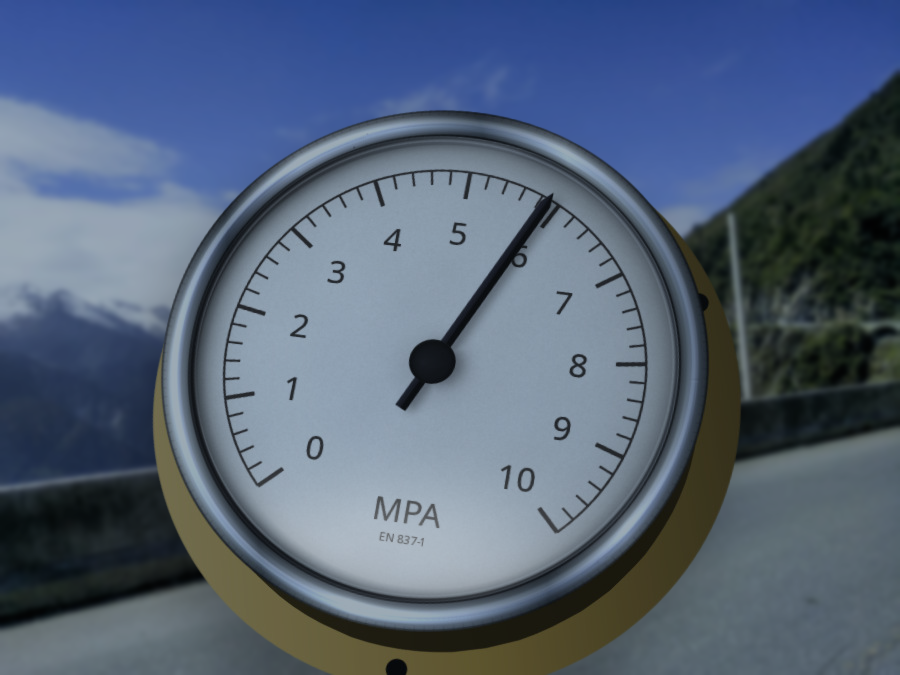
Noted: {"value": 5.9, "unit": "MPa"}
